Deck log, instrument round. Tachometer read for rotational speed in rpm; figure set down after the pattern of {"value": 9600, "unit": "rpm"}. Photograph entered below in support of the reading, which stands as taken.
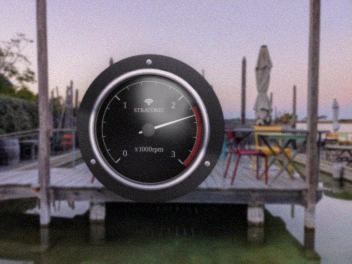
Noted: {"value": 2300, "unit": "rpm"}
